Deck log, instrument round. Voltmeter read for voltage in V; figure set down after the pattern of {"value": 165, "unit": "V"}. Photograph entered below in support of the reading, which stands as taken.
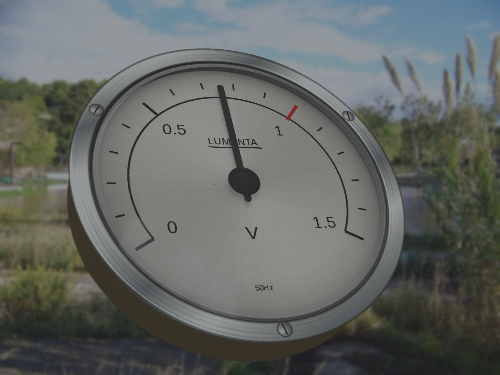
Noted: {"value": 0.75, "unit": "V"}
